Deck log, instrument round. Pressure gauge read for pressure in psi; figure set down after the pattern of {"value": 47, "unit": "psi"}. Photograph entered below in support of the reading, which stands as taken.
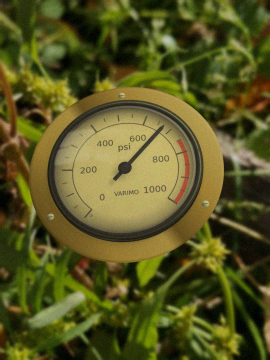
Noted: {"value": 675, "unit": "psi"}
